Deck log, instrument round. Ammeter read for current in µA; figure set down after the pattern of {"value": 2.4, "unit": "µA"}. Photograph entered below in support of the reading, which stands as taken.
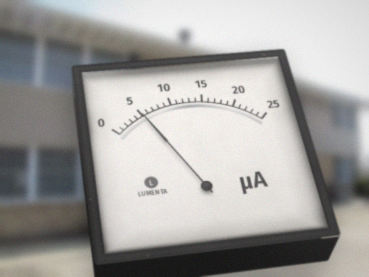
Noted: {"value": 5, "unit": "µA"}
